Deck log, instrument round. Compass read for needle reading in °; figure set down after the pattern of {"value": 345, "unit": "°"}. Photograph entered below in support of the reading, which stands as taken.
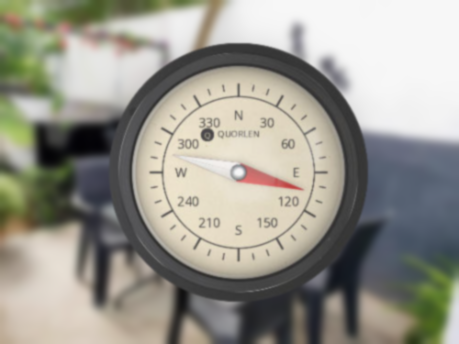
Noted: {"value": 105, "unit": "°"}
